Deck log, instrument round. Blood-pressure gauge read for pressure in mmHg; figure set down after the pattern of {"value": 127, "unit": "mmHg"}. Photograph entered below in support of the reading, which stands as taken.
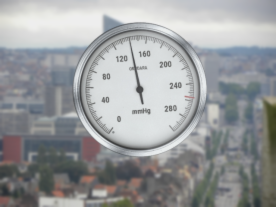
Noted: {"value": 140, "unit": "mmHg"}
